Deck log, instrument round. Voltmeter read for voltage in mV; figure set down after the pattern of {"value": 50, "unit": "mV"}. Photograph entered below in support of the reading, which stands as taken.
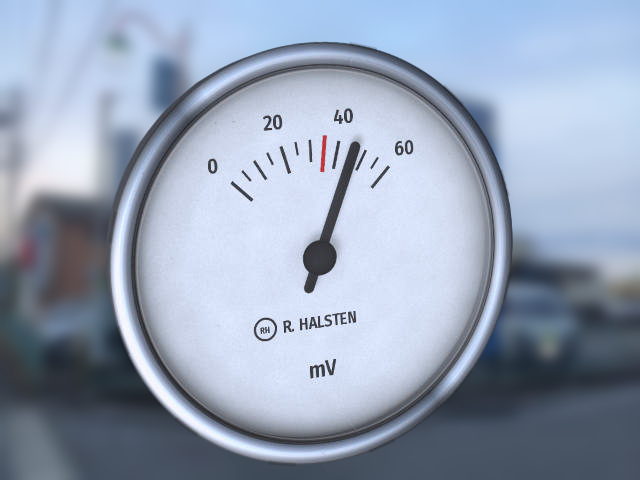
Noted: {"value": 45, "unit": "mV"}
